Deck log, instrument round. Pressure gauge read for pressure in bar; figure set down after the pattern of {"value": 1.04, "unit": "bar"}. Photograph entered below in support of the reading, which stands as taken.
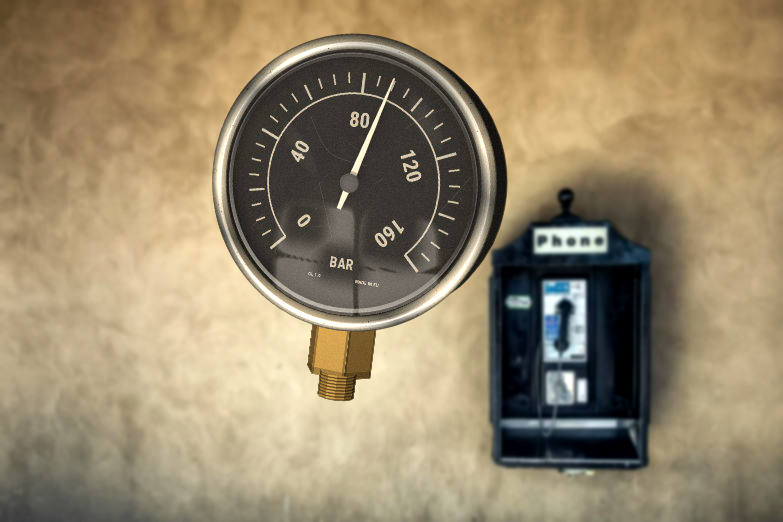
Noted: {"value": 90, "unit": "bar"}
